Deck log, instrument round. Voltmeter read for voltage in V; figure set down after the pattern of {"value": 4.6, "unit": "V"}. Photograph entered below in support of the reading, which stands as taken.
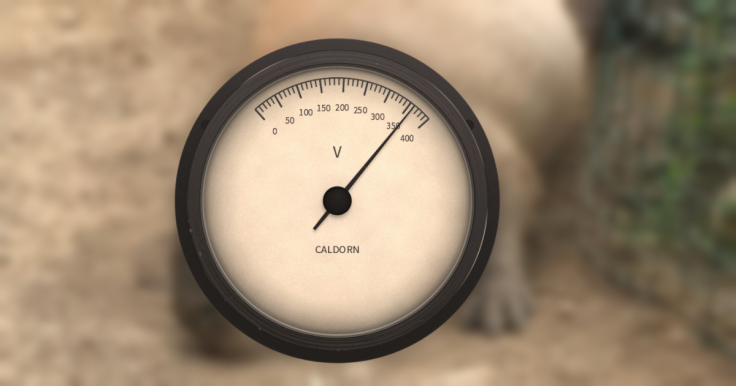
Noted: {"value": 360, "unit": "V"}
